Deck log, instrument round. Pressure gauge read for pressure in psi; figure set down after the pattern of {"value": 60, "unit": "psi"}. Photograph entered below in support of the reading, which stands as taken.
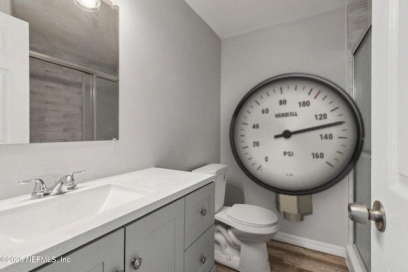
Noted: {"value": 130, "unit": "psi"}
